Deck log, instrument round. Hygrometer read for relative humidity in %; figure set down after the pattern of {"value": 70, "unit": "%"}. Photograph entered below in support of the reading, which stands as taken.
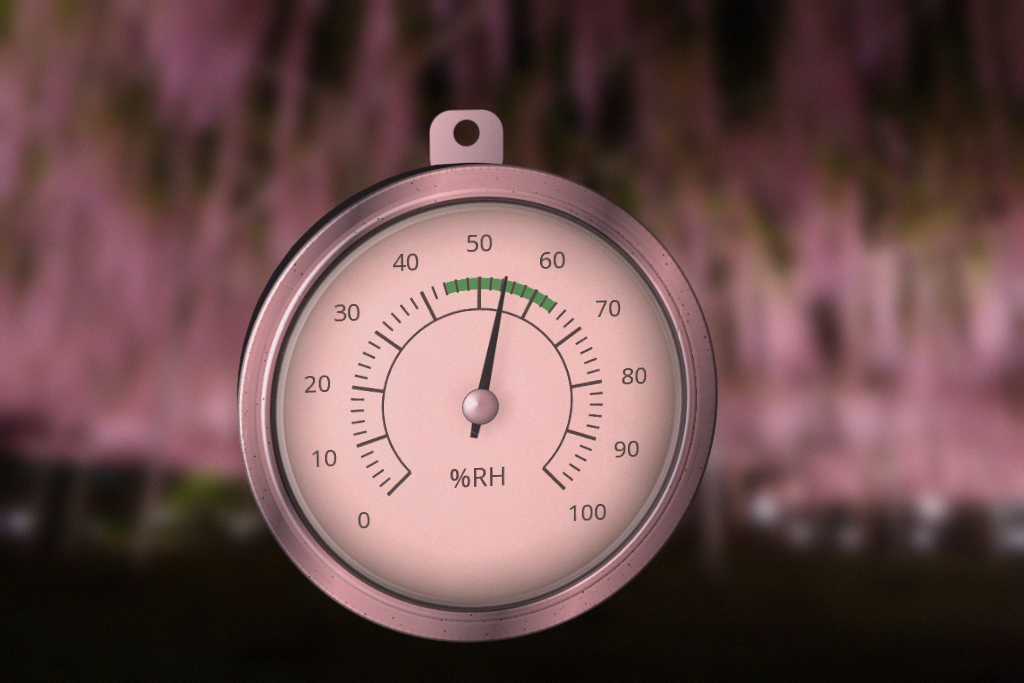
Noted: {"value": 54, "unit": "%"}
